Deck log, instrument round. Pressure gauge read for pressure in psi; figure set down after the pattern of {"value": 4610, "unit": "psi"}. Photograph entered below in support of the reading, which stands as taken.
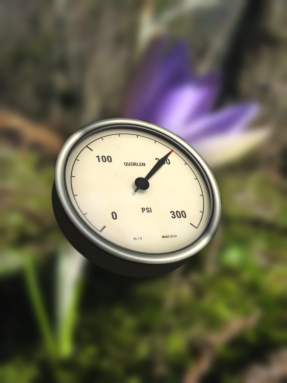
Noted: {"value": 200, "unit": "psi"}
